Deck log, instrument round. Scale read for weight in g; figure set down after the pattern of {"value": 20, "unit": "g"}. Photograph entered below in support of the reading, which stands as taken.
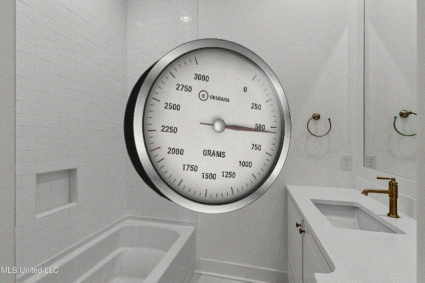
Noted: {"value": 550, "unit": "g"}
